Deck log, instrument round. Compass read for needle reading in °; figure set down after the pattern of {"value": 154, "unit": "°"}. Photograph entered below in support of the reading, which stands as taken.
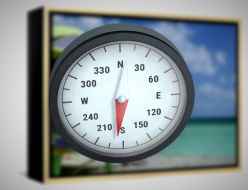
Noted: {"value": 187.5, "unit": "°"}
